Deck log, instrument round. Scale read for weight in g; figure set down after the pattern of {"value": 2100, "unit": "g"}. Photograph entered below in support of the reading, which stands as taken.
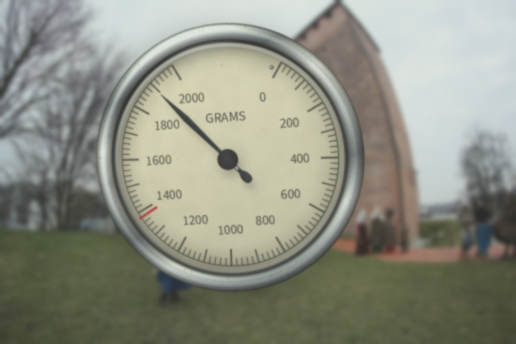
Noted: {"value": 1900, "unit": "g"}
